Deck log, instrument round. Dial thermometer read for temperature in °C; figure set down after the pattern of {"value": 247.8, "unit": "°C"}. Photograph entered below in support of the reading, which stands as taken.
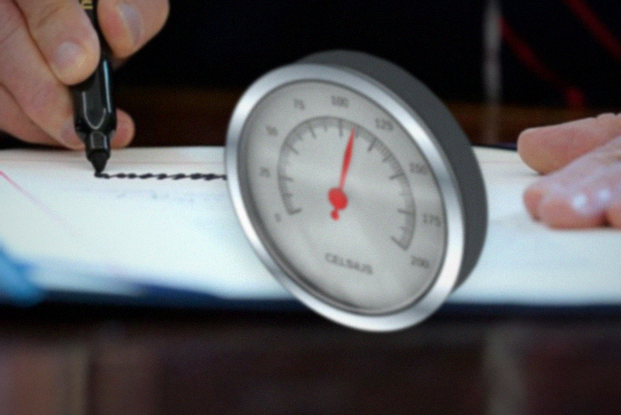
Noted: {"value": 112.5, "unit": "°C"}
